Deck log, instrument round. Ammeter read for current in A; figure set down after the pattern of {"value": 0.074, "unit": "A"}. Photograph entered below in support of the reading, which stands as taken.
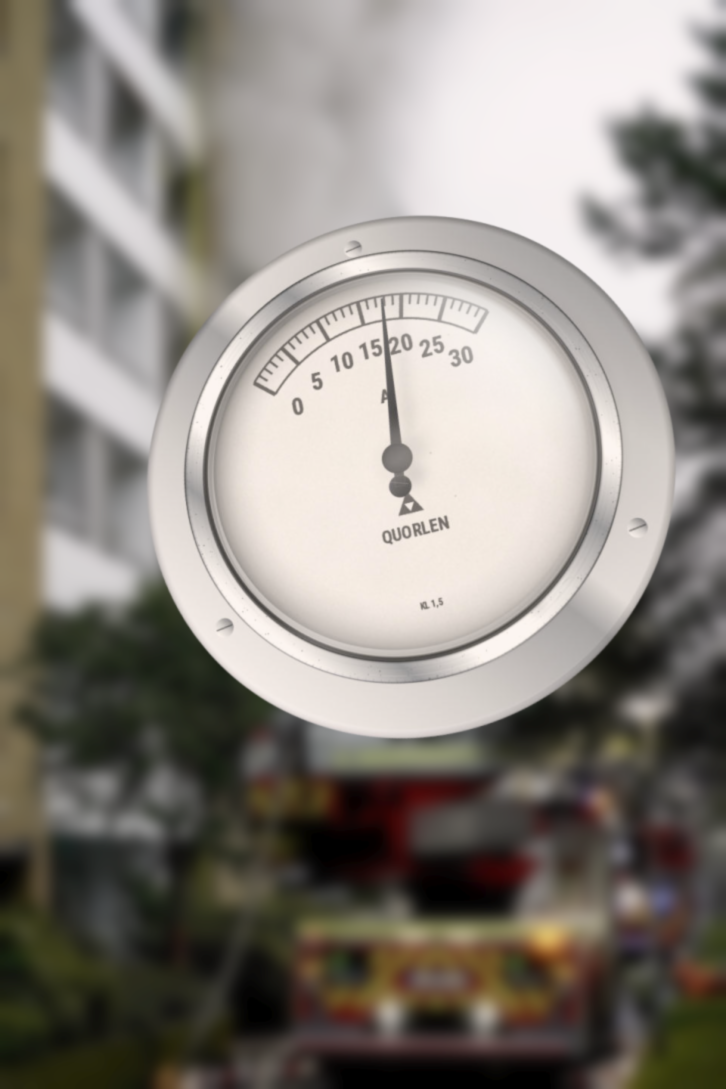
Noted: {"value": 18, "unit": "A"}
